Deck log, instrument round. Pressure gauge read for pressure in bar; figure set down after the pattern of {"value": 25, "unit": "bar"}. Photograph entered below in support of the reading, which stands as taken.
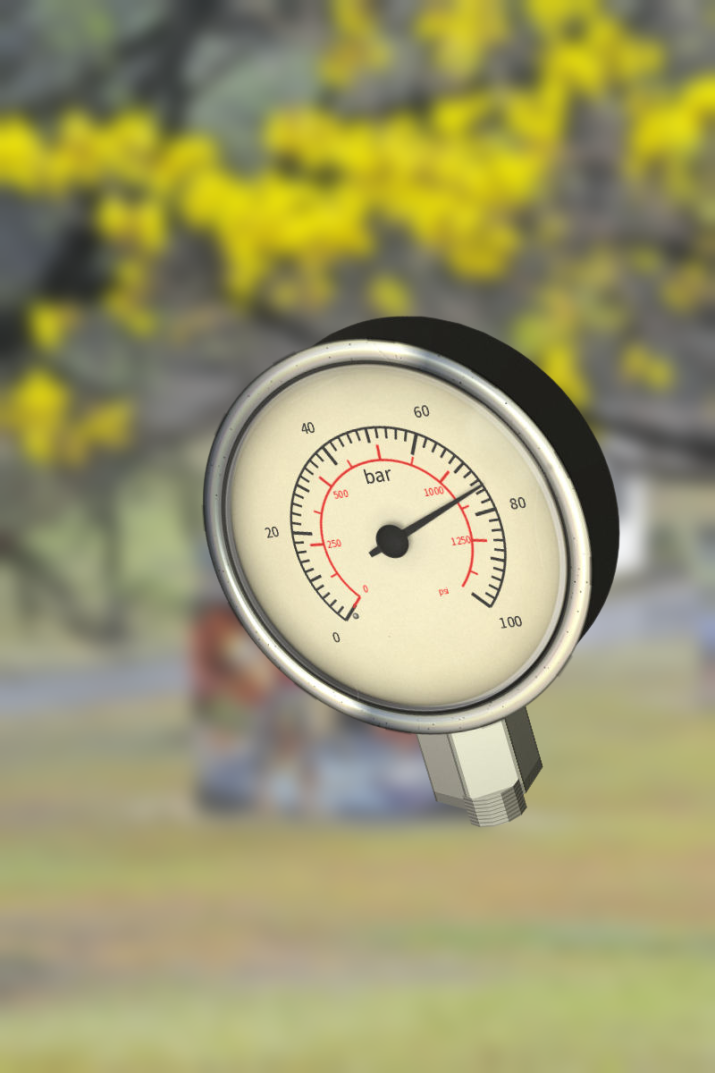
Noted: {"value": 75, "unit": "bar"}
